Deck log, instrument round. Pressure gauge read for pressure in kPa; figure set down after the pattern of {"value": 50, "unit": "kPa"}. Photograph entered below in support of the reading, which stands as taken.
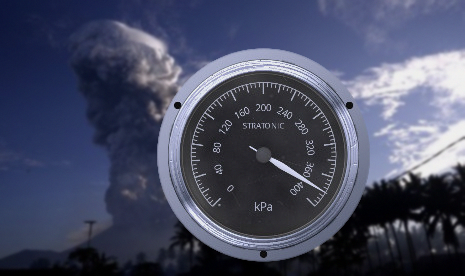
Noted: {"value": 380, "unit": "kPa"}
